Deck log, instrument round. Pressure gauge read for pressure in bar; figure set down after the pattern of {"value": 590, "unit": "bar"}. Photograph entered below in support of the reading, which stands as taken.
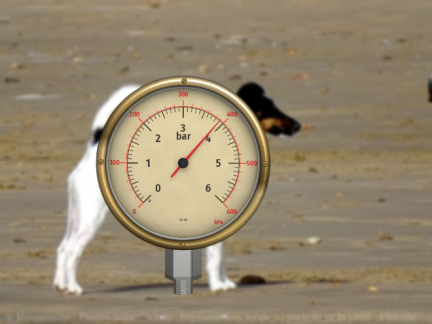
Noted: {"value": 3.9, "unit": "bar"}
